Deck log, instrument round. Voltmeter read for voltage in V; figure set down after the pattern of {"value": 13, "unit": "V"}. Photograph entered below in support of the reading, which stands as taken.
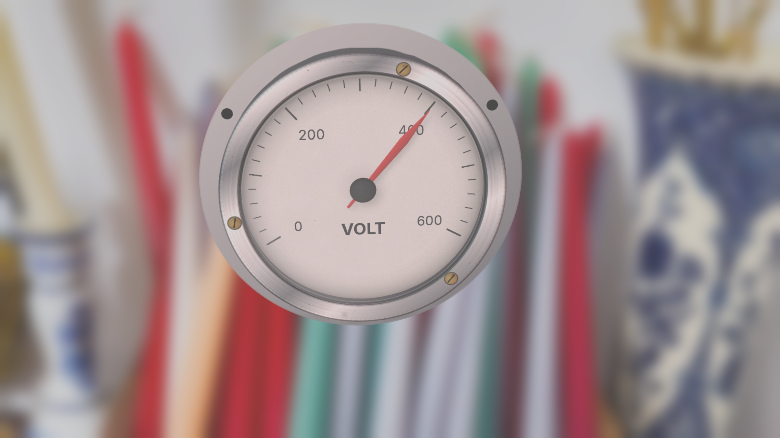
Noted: {"value": 400, "unit": "V"}
